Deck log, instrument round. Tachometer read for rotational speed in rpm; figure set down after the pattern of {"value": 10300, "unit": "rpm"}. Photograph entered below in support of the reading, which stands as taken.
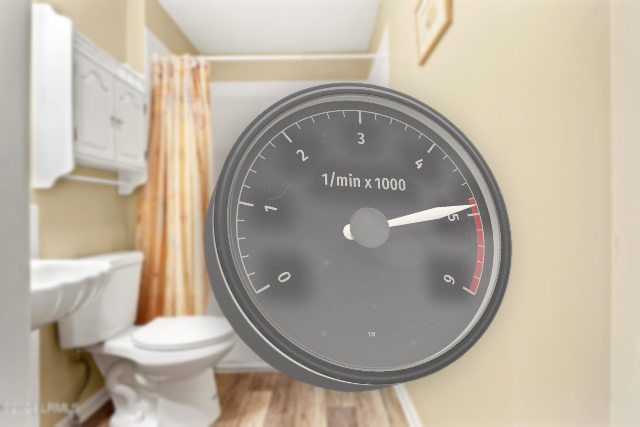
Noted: {"value": 4900, "unit": "rpm"}
